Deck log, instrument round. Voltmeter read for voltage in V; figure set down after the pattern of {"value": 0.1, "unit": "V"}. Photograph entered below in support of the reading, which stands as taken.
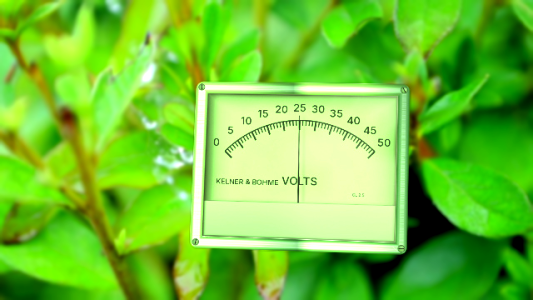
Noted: {"value": 25, "unit": "V"}
